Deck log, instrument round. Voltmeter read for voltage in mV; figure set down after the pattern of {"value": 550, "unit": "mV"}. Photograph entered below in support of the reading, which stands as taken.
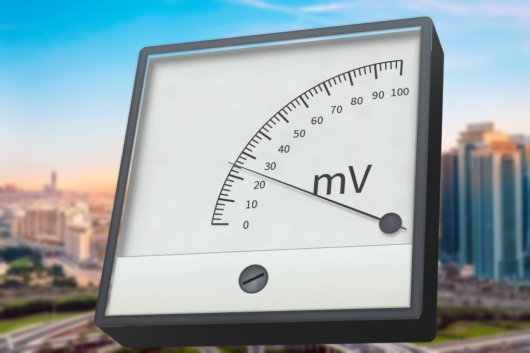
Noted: {"value": 24, "unit": "mV"}
